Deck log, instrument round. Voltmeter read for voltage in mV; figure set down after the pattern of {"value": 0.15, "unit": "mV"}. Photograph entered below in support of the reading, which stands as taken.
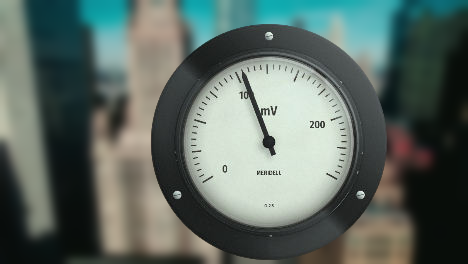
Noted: {"value": 105, "unit": "mV"}
